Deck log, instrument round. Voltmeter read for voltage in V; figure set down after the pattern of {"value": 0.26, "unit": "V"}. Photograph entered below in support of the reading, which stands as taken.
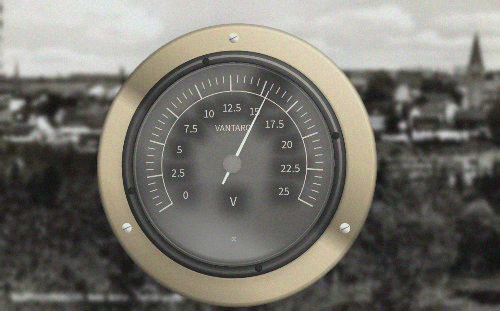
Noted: {"value": 15.5, "unit": "V"}
